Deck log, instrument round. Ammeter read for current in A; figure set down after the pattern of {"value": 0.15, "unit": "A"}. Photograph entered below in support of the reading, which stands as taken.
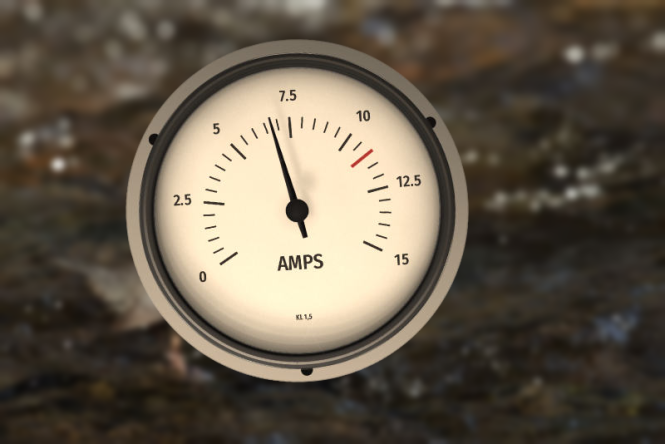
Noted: {"value": 6.75, "unit": "A"}
